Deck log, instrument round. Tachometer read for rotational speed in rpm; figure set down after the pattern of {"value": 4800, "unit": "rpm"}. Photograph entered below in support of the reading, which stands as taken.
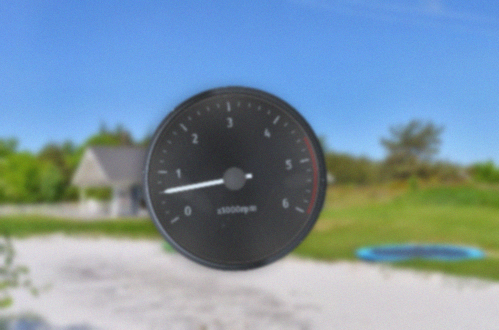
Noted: {"value": 600, "unit": "rpm"}
